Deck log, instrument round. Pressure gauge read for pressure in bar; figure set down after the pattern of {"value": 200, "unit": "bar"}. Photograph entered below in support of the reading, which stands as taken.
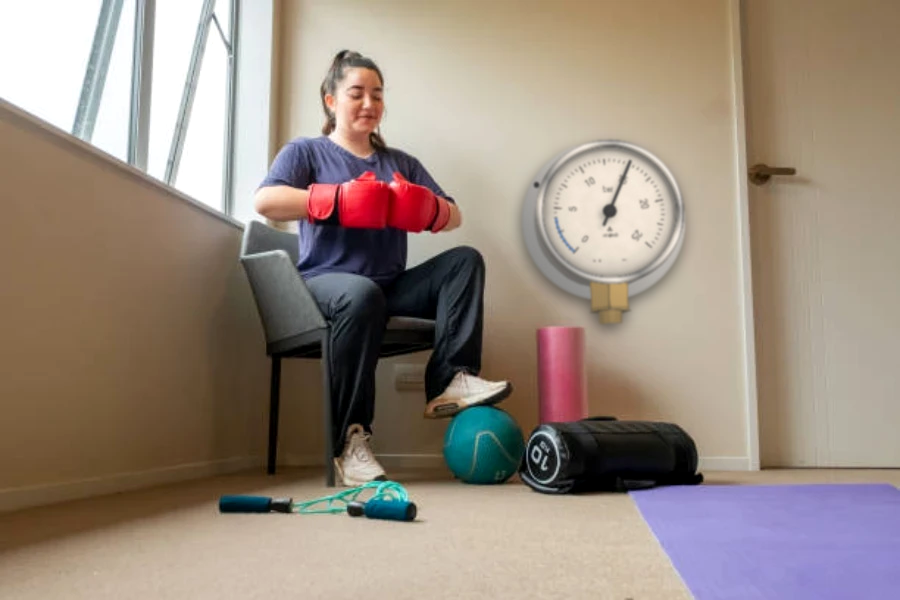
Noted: {"value": 15, "unit": "bar"}
